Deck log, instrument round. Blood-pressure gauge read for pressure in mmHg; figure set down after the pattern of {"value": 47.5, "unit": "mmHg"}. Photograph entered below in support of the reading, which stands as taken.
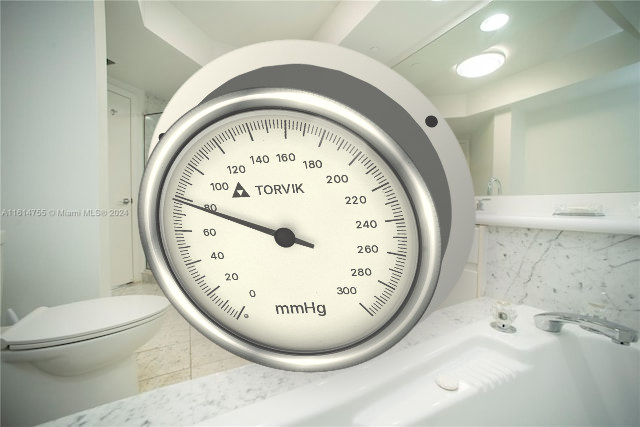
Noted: {"value": 80, "unit": "mmHg"}
